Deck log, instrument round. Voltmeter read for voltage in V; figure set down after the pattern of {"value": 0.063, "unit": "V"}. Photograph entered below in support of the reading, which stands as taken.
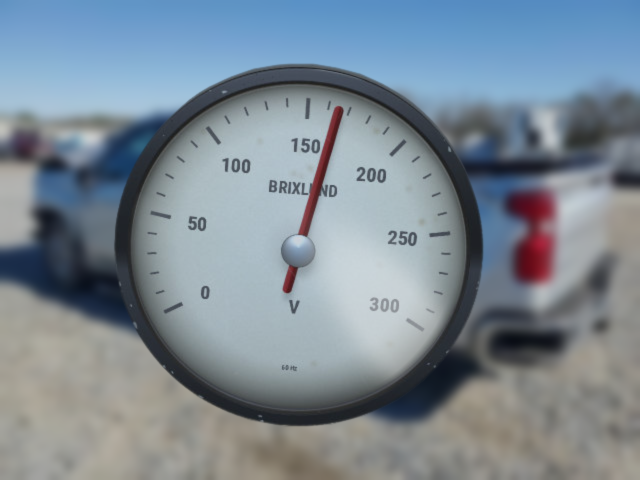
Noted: {"value": 165, "unit": "V"}
